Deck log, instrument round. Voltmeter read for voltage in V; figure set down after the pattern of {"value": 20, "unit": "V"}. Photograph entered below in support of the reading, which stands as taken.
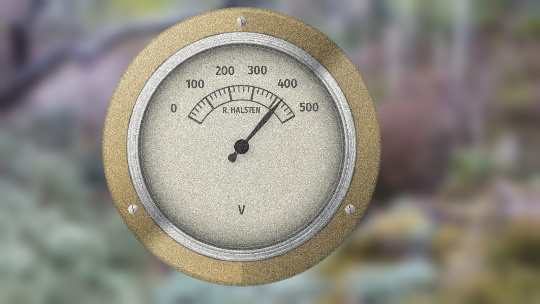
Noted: {"value": 420, "unit": "V"}
